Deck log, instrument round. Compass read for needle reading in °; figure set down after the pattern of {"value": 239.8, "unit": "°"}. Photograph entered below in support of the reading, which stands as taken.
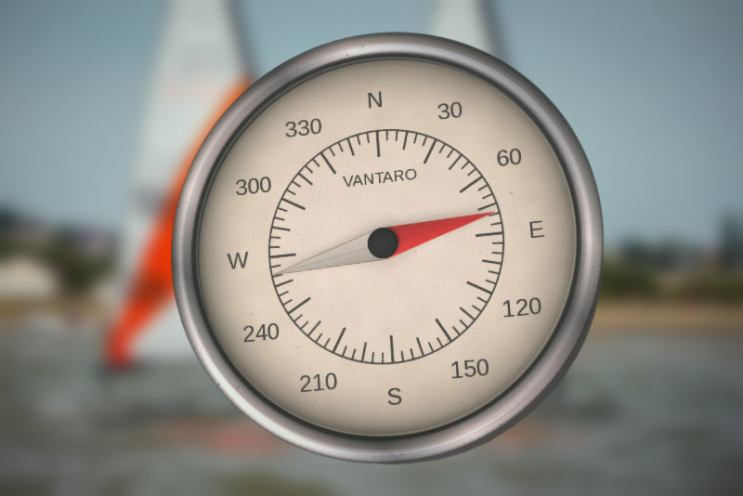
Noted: {"value": 80, "unit": "°"}
